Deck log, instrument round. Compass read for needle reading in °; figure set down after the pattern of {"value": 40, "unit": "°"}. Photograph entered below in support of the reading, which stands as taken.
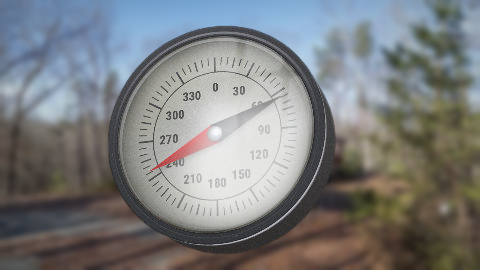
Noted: {"value": 245, "unit": "°"}
